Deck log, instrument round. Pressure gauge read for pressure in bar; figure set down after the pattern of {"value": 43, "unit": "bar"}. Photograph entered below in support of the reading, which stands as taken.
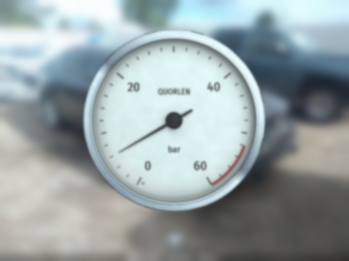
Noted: {"value": 6, "unit": "bar"}
